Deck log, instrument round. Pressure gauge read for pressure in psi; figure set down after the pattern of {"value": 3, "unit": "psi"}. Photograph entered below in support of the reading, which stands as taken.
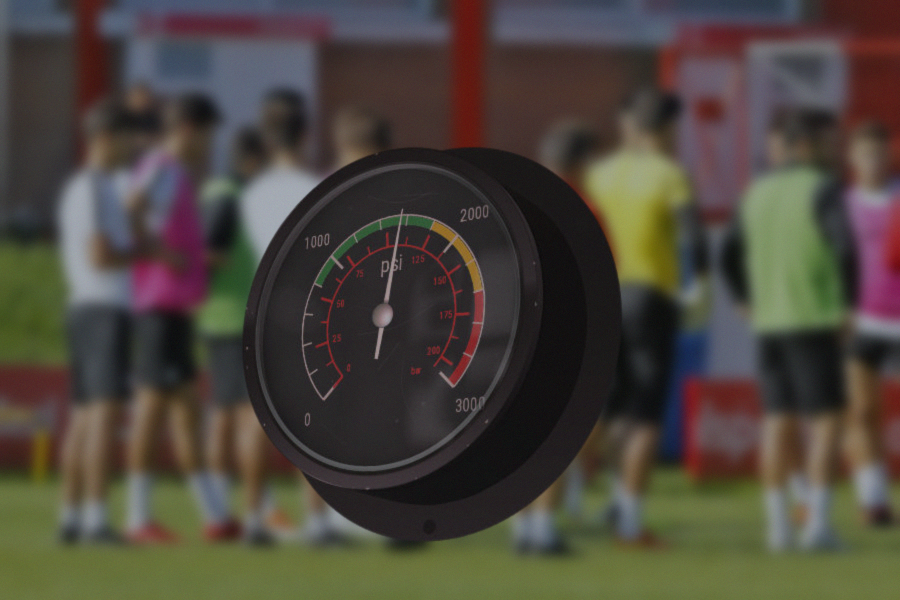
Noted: {"value": 1600, "unit": "psi"}
